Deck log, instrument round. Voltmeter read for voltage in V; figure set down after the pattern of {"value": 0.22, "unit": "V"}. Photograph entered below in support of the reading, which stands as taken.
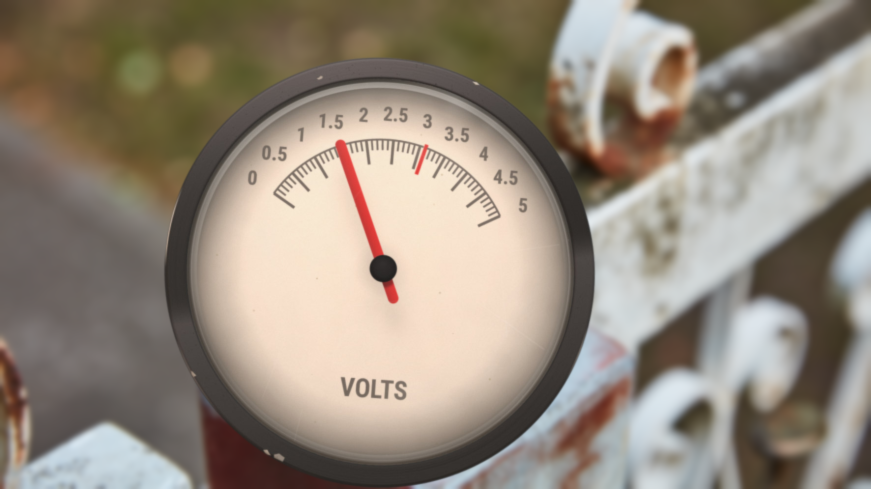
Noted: {"value": 1.5, "unit": "V"}
